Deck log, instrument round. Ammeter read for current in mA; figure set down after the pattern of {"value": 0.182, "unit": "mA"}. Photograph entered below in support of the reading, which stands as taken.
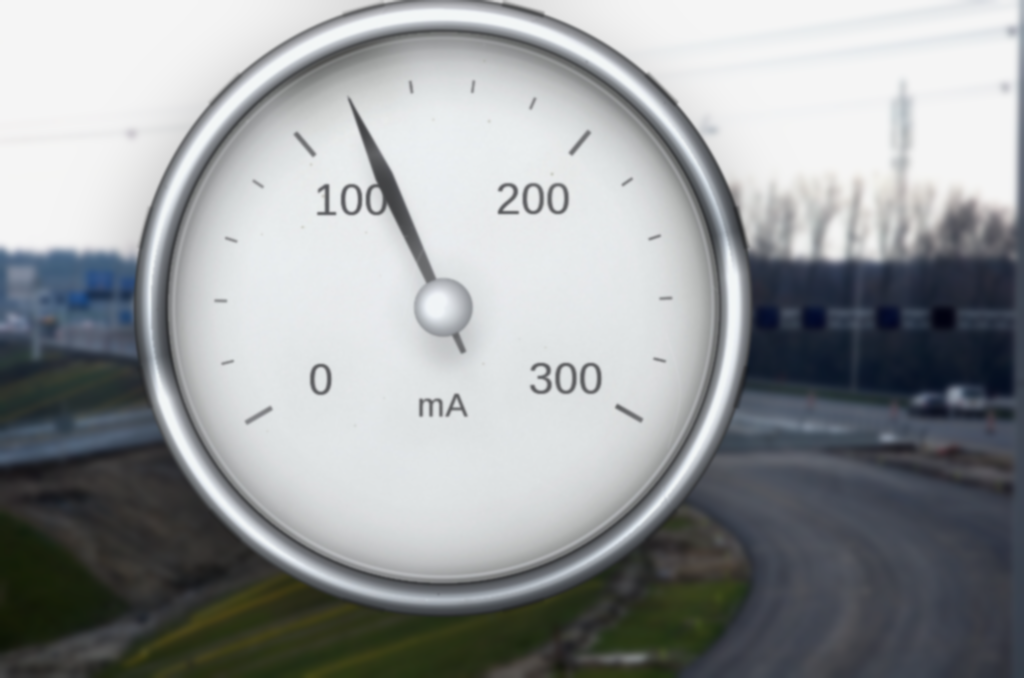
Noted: {"value": 120, "unit": "mA"}
